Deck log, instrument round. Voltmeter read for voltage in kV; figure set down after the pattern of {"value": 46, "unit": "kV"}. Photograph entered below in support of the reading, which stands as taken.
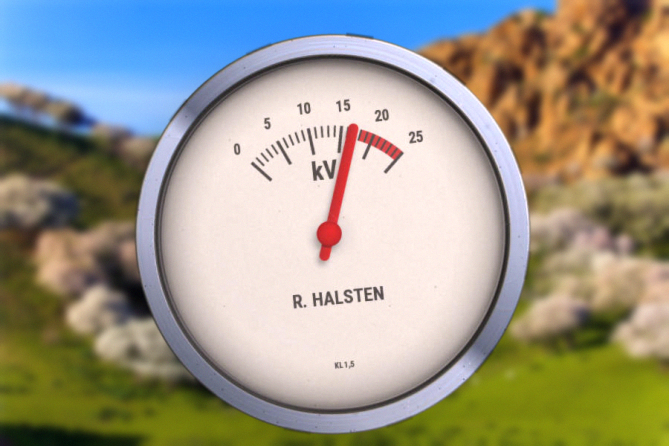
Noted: {"value": 17, "unit": "kV"}
